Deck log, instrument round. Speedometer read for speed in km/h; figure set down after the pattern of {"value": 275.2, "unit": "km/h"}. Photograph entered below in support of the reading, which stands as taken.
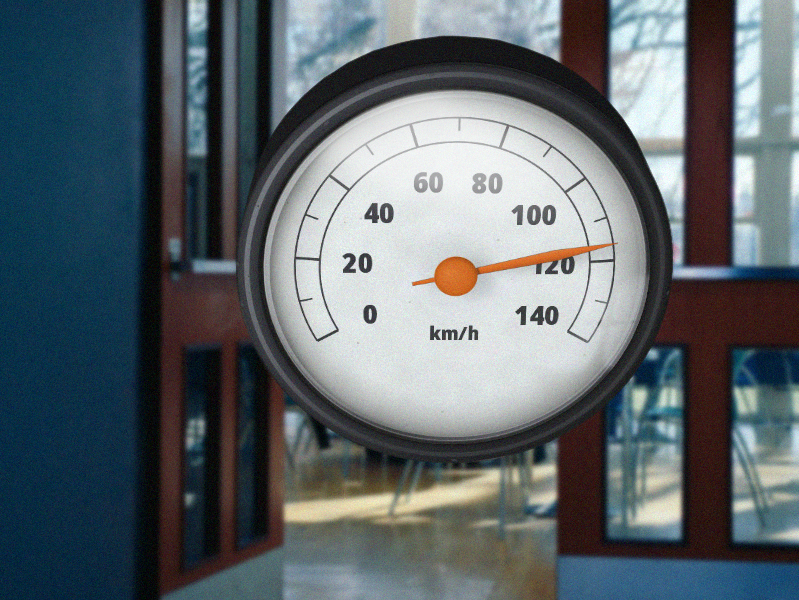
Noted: {"value": 115, "unit": "km/h"}
